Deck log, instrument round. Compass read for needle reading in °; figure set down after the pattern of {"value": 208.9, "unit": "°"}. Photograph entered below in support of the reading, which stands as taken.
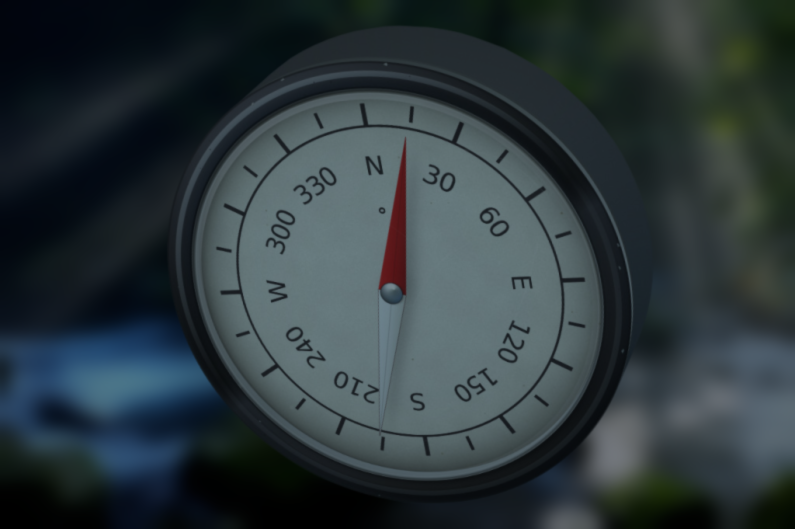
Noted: {"value": 15, "unit": "°"}
